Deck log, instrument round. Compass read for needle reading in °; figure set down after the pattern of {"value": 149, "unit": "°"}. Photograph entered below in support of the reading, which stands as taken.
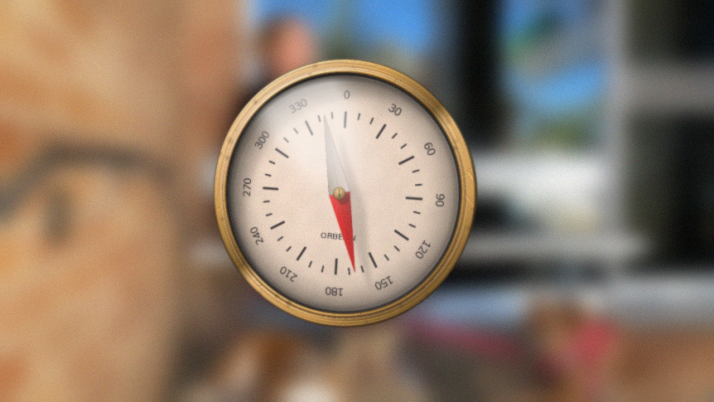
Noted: {"value": 165, "unit": "°"}
